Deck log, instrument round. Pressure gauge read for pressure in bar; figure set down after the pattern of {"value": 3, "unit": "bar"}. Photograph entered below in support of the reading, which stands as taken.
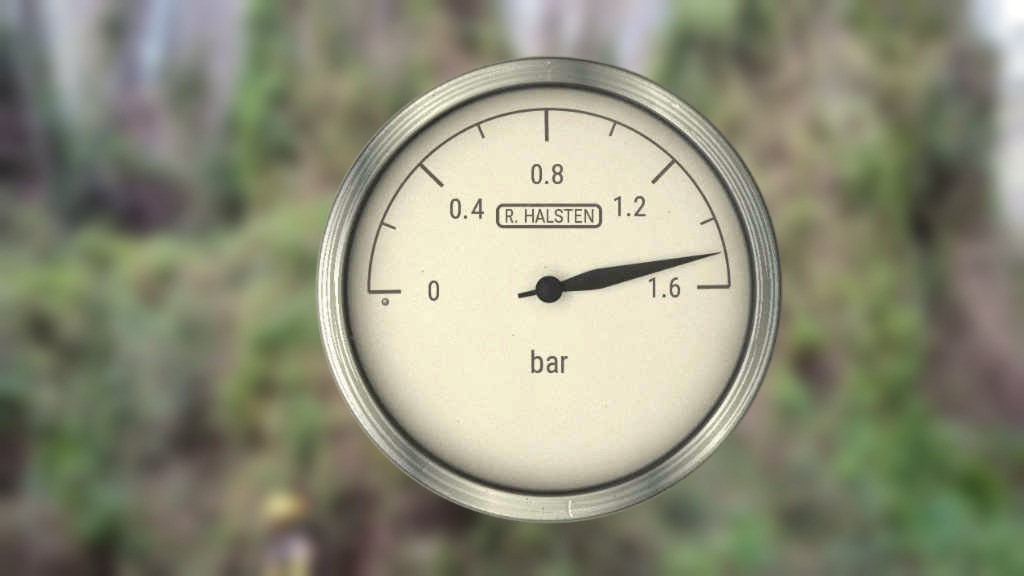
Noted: {"value": 1.5, "unit": "bar"}
